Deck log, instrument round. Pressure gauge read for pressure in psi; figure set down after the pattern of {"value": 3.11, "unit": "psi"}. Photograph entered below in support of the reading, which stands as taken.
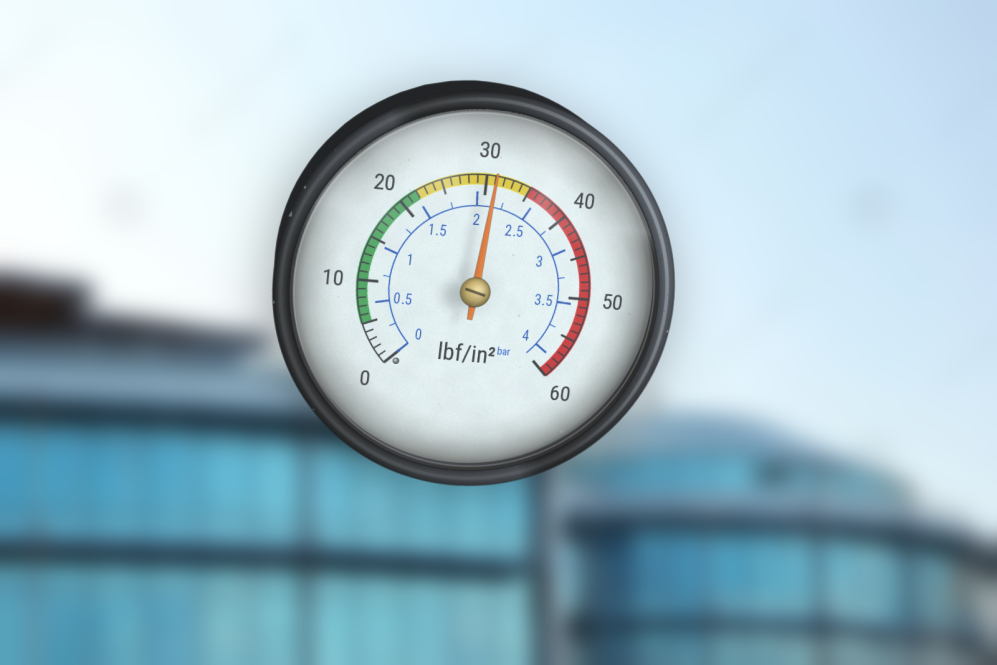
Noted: {"value": 31, "unit": "psi"}
